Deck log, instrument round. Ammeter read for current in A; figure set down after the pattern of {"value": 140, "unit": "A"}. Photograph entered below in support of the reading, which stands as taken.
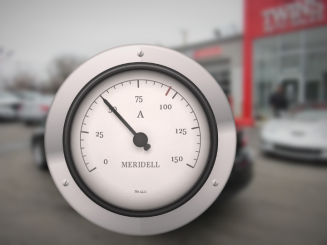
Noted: {"value": 50, "unit": "A"}
